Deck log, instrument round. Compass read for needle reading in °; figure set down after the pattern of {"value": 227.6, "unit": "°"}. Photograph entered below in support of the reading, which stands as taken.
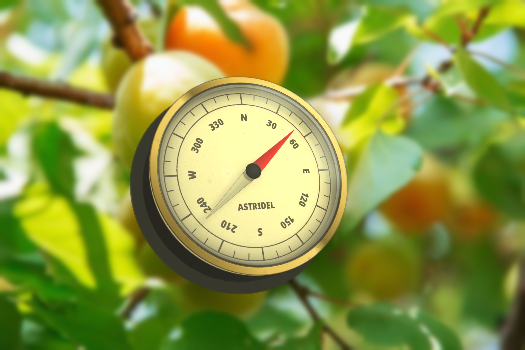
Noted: {"value": 50, "unit": "°"}
